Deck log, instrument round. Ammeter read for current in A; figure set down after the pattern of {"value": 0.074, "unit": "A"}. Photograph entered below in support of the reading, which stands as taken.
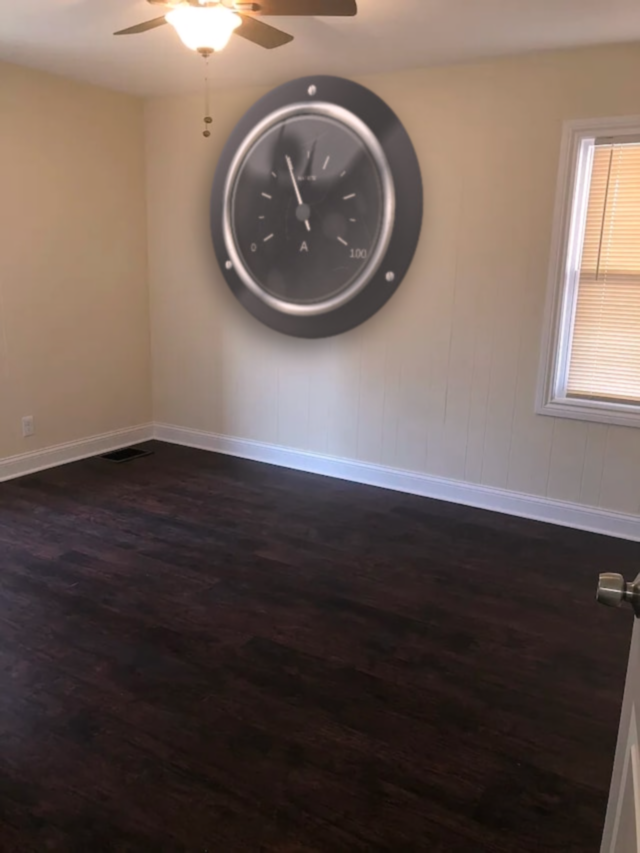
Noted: {"value": 40, "unit": "A"}
